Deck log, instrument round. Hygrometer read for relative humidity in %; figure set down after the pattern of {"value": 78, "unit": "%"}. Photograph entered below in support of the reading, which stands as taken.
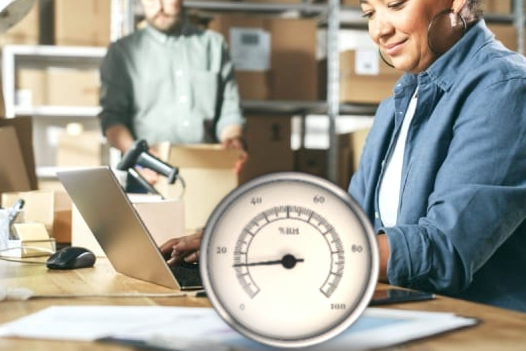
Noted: {"value": 15, "unit": "%"}
